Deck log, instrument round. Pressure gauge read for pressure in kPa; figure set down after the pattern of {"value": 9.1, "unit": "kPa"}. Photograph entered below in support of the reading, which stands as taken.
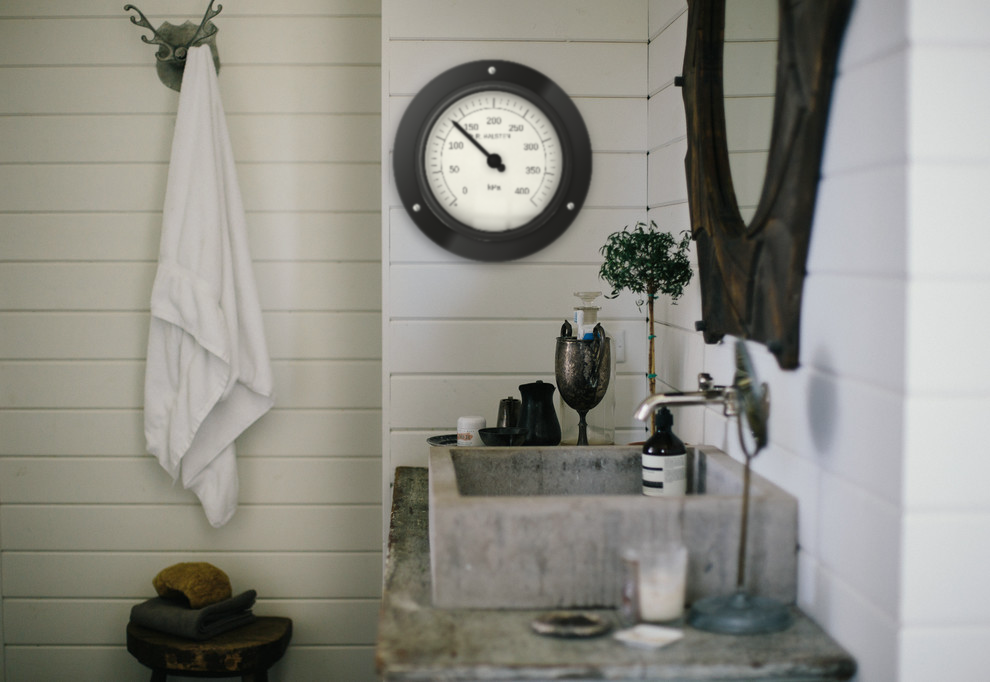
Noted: {"value": 130, "unit": "kPa"}
